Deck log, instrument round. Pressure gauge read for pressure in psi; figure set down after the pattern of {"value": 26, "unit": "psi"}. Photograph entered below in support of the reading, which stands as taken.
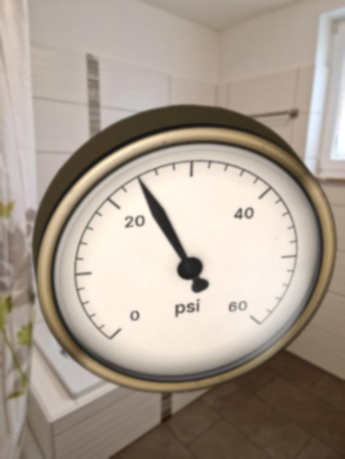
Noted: {"value": 24, "unit": "psi"}
